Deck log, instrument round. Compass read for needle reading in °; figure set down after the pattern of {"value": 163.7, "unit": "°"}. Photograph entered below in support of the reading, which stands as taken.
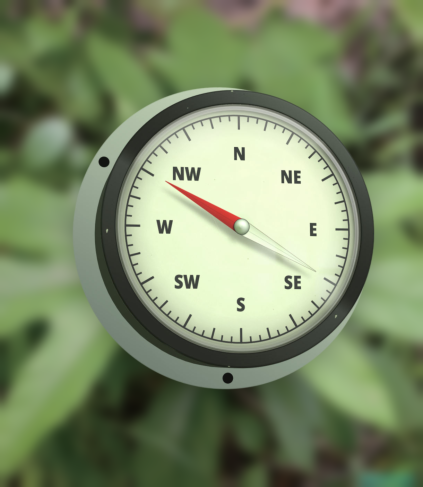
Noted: {"value": 300, "unit": "°"}
